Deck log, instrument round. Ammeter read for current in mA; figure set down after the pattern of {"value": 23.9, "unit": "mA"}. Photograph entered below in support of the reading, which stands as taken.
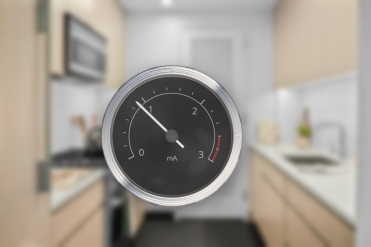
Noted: {"value": 0.9, "unit": "mA"}
